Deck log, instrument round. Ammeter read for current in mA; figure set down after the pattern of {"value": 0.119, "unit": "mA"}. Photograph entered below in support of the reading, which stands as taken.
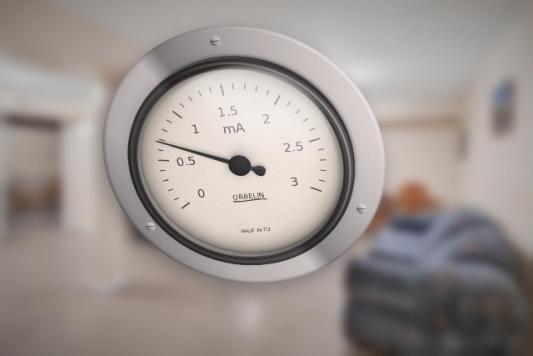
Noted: {"value": 0.7, "unit": "mA"}
